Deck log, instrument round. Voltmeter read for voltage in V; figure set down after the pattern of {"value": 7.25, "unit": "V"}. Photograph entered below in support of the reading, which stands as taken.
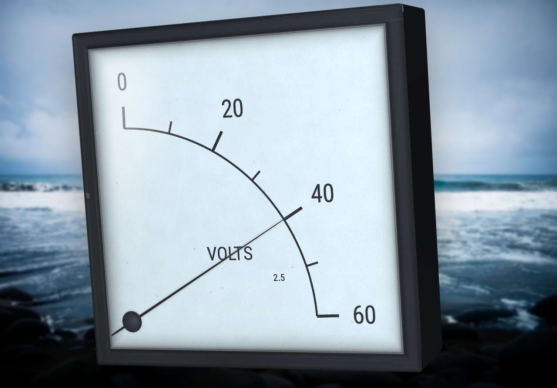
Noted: {"value": 40, "unit": "V"}
